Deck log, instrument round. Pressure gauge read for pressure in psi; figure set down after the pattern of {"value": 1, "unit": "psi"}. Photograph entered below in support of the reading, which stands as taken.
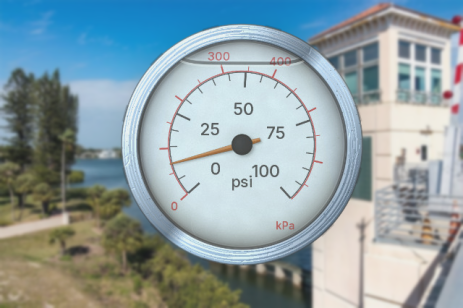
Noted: {"value": 10, "unit": "psi"}
